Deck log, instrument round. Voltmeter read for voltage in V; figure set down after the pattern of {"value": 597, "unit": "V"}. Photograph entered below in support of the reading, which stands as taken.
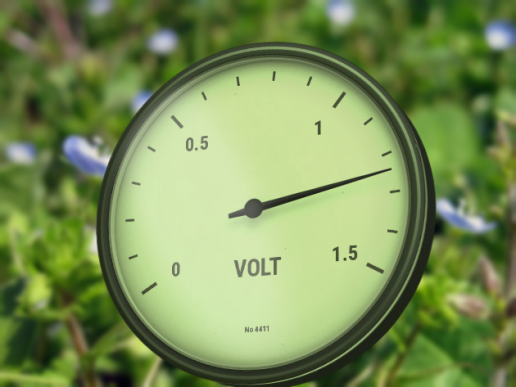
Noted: {"value": 1.25, "unit": "V"}
